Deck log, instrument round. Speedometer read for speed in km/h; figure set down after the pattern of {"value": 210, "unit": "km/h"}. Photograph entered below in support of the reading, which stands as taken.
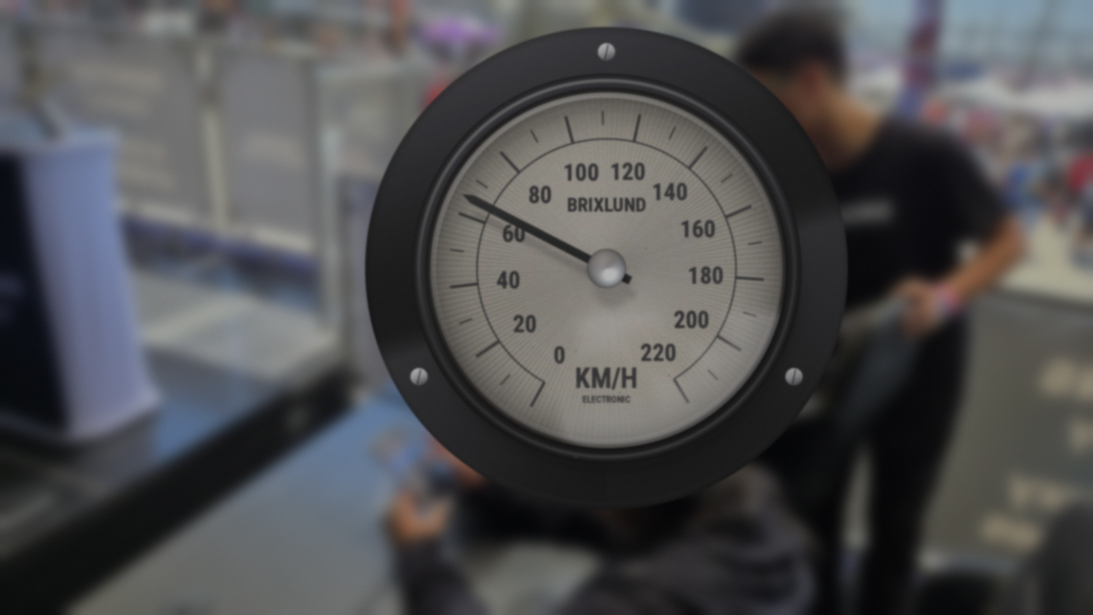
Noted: {"value": 65, "unit": "km/h"}
